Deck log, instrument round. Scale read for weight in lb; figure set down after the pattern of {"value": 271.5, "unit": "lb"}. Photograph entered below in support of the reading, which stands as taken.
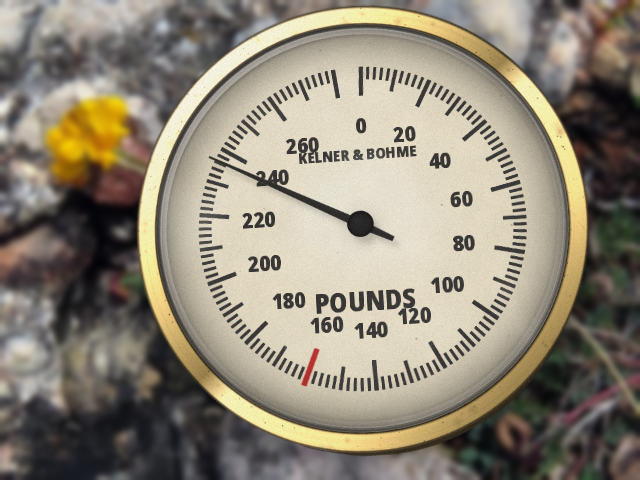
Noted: {"value": 236, "unit": "lb"}
